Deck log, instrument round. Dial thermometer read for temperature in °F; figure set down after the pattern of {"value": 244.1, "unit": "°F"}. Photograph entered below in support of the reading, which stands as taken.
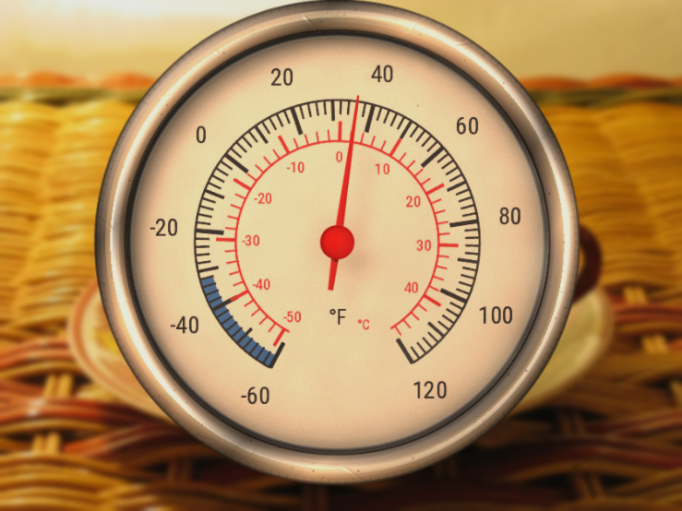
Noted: {"value": 36, "unit": "°F"}
